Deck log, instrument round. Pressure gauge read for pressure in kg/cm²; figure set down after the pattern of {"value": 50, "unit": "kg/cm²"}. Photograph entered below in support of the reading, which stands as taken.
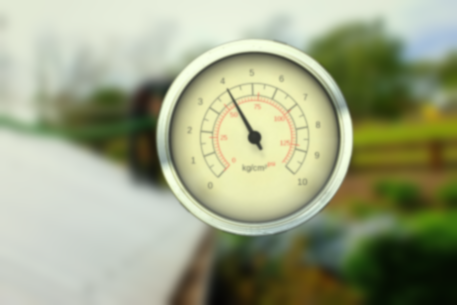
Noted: {"value": 4, "unit": "kg/cm²"}
